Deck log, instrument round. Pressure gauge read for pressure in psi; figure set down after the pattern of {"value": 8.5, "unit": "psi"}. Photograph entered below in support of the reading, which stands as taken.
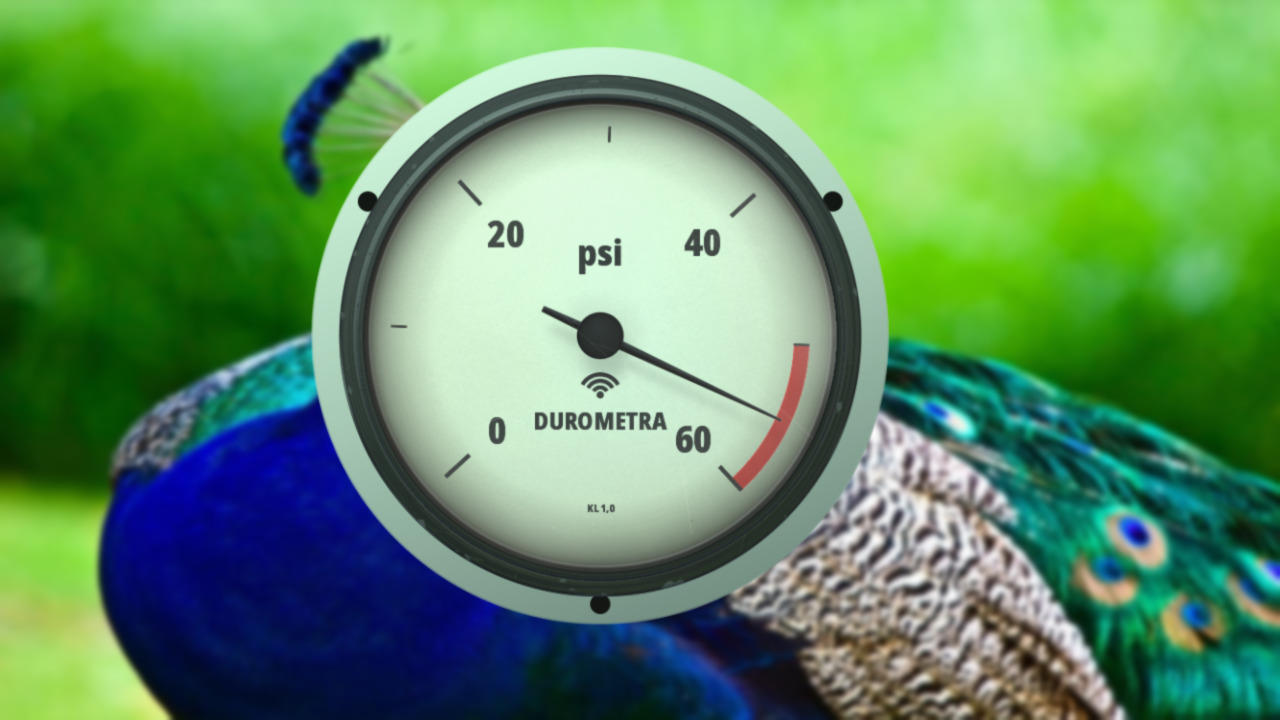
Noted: {"value": 55, "unit": "psi"}
